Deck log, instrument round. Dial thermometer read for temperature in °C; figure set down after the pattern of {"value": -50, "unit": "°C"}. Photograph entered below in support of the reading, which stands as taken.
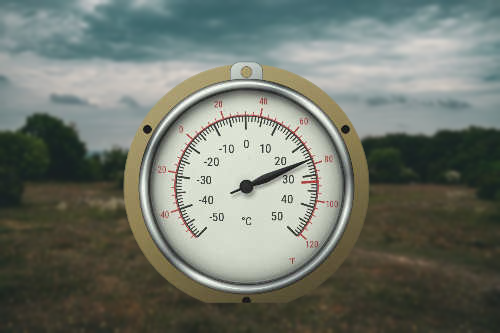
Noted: {"value": 25, "unit": "°C"}
